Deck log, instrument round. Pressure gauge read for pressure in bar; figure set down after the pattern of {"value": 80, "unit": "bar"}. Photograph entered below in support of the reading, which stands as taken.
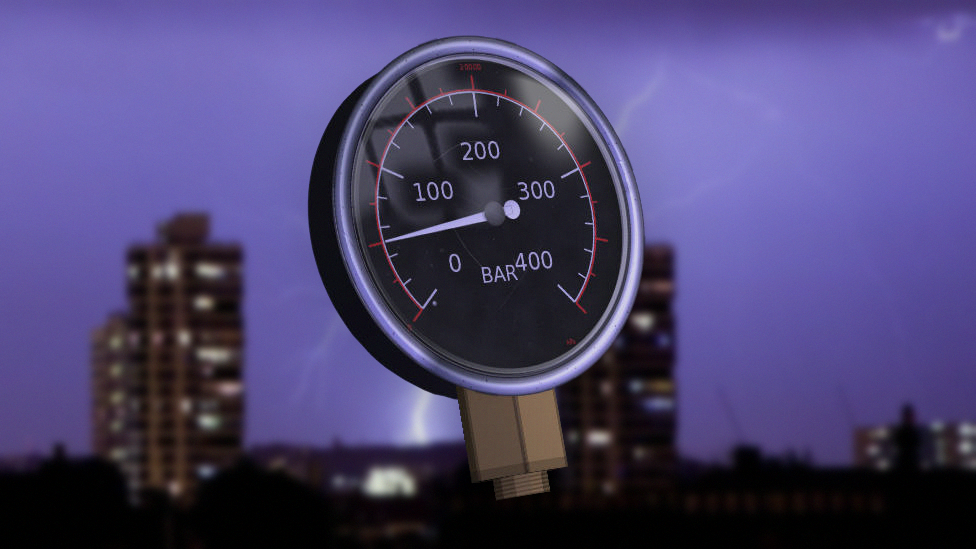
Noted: {"value": 50, "unit": "bar"}
